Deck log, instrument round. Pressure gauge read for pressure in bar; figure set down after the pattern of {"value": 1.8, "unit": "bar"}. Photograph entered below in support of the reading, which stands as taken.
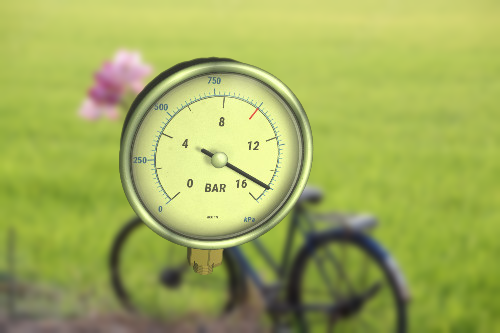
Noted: {"value": 15, "unit": "bar"}
